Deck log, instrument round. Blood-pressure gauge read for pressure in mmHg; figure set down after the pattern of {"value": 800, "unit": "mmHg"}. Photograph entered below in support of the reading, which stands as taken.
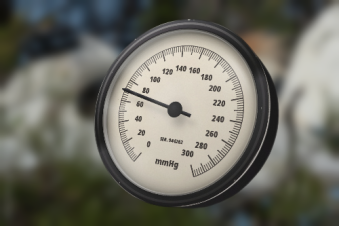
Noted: {"value": 70, "unit": "mmHg"}
